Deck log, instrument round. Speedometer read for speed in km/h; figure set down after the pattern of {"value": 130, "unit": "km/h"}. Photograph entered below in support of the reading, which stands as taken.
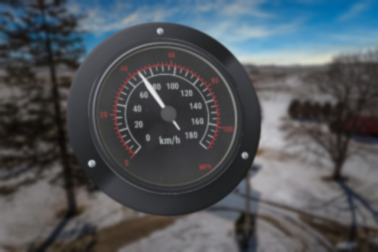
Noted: {"value": 70, "unit": "km/h"}
